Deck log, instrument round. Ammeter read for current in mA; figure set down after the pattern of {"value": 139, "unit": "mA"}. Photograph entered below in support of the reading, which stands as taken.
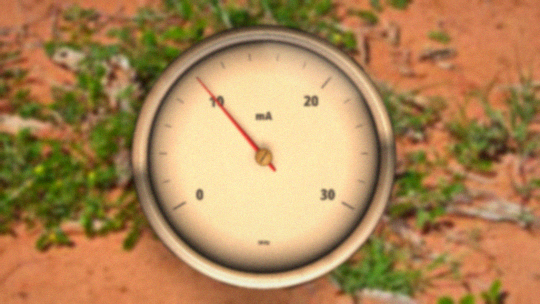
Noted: {"value": 10, "unit": "mA"}
